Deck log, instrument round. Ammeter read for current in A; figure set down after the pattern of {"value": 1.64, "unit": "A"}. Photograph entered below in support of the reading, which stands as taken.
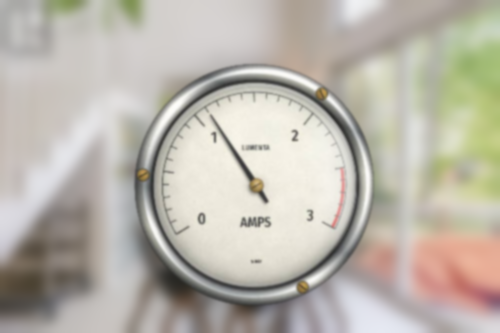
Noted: {"value": 1.1, "unit": "A"}
